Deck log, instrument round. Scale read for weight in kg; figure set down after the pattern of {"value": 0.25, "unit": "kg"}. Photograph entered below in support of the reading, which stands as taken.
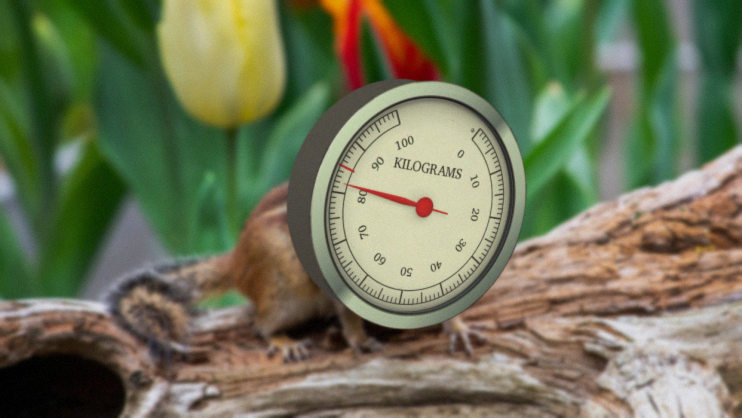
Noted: {"value": 82, "unit": "kg"}
